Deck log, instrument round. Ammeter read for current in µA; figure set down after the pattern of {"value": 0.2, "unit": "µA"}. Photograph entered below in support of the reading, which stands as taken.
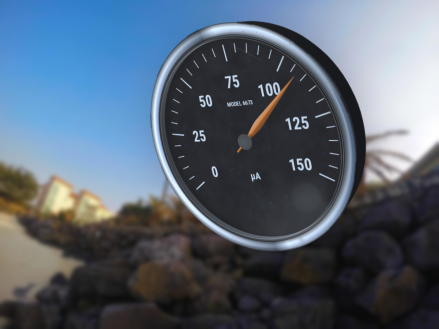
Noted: {"value": 107.5, "unit": "µA"}
